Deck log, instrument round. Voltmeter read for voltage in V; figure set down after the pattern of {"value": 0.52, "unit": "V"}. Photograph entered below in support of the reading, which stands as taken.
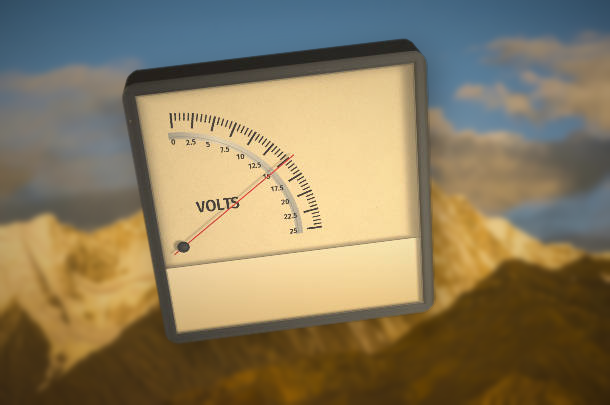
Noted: {"value": 15, "unit": "V"}
